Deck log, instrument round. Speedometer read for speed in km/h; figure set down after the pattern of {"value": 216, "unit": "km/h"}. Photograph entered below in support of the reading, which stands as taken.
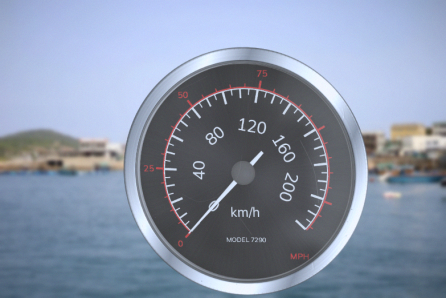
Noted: {"value": 0, "unit": "km/h"}
